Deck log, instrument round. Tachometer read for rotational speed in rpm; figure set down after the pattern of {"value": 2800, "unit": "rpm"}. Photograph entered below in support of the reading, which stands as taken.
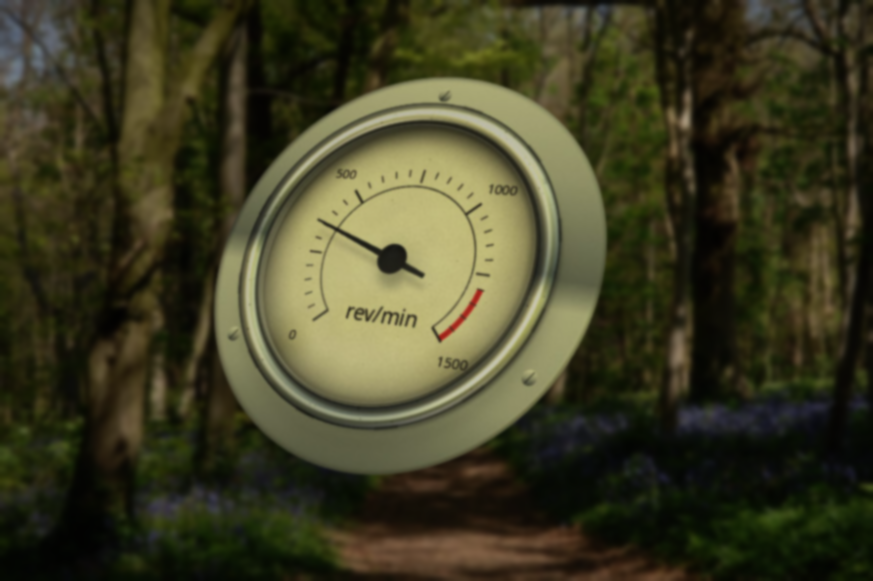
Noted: {"value": 350, "unit": "rpm"}
